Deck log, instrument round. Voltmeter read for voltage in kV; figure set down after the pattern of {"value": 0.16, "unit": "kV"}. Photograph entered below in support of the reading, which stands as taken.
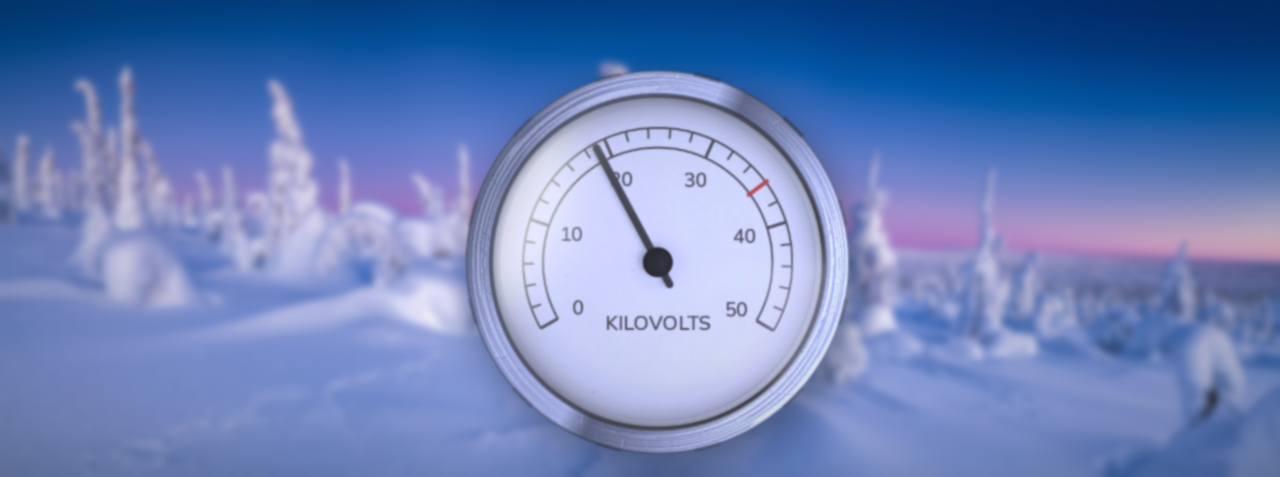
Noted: {"value": 19, "unit": "kV"}
